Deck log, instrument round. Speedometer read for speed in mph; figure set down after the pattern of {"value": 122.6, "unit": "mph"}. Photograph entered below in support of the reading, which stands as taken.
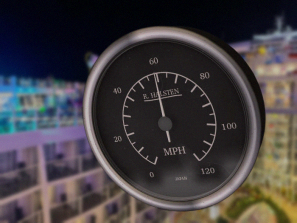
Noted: {"value": 60, "unit": "mph"}
